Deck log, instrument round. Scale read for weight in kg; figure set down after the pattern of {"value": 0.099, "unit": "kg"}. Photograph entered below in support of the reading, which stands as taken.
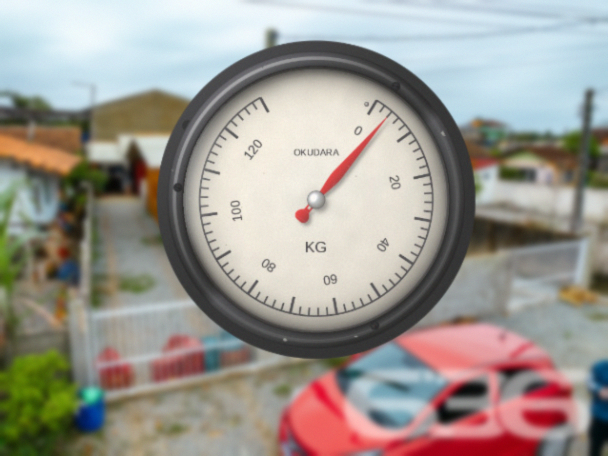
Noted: {"value": 4, "unit": "kg"}
